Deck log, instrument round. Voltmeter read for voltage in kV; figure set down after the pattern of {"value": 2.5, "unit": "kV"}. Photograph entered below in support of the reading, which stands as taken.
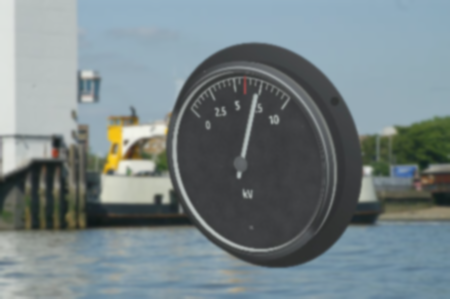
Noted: {"value": 7.5, "unit": "kV"}
